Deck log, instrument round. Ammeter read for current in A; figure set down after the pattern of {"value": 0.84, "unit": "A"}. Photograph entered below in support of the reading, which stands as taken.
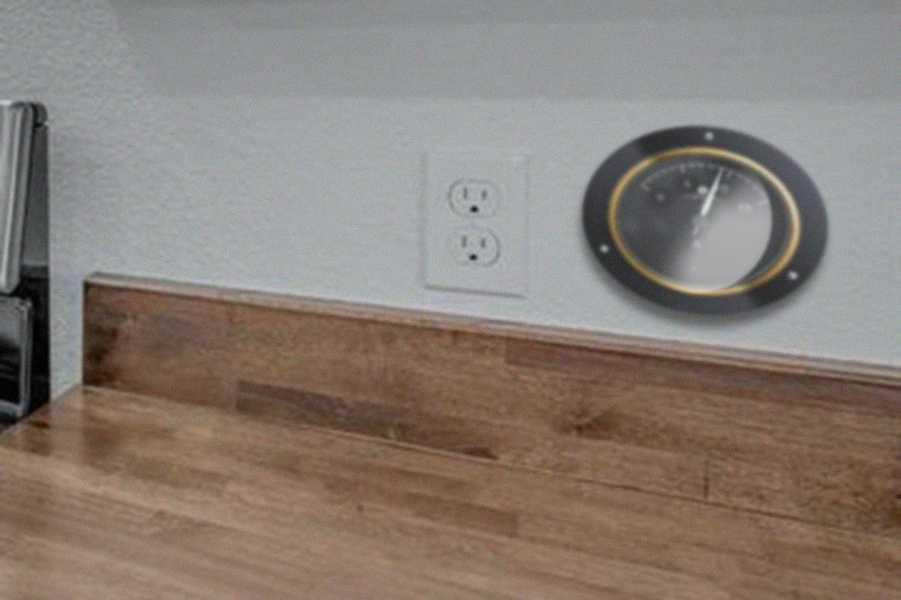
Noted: {"value": 9, "unit": "A"}
